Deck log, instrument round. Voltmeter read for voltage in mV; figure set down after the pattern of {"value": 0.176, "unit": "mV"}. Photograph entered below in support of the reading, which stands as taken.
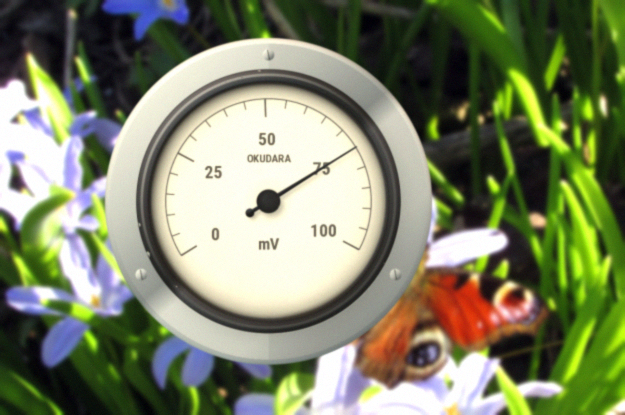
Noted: {"value": 75, "unit": "mV"}
